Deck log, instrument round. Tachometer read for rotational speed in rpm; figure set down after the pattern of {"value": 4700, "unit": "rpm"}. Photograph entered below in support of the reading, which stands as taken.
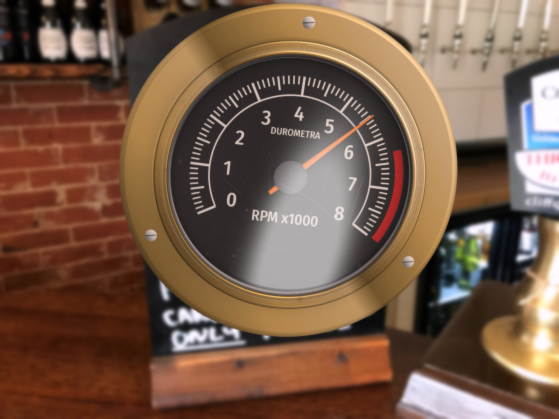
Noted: {"value": 5500, "unit": "rpm"}
